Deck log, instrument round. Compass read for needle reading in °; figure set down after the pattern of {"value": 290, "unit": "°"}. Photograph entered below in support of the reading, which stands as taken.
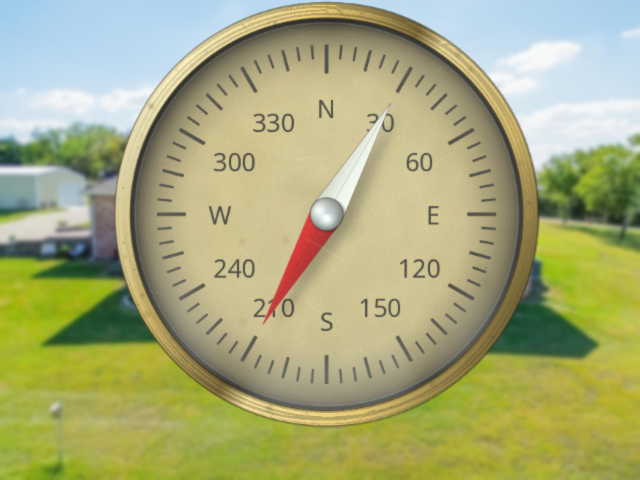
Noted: {"value": 210, "unit": "°"}
